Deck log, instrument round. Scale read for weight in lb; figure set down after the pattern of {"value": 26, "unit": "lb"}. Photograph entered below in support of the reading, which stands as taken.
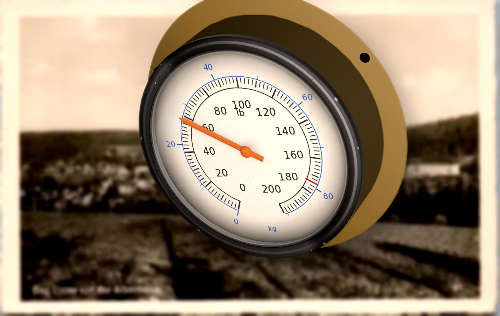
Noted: {"value": 60, "unit": "lb"}
